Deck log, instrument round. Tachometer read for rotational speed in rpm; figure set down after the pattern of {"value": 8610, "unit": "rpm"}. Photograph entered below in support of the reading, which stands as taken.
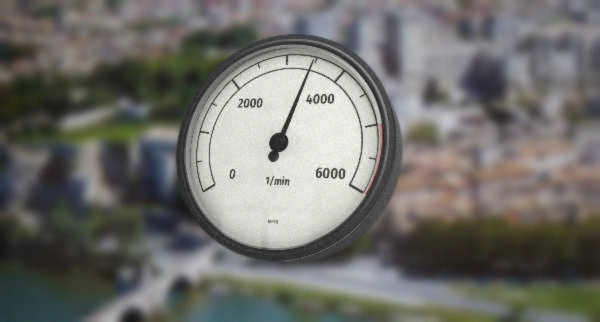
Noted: {"value": 3500, "unit": "rpm"}
